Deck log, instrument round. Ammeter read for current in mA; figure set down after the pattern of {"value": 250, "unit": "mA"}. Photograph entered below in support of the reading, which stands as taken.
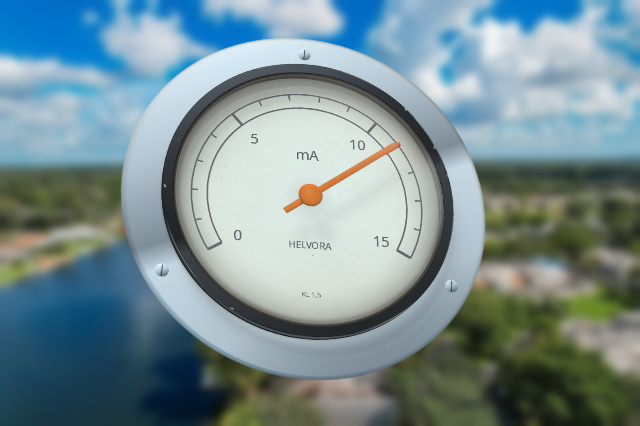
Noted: {"value": 11, "unit": "mA"}
